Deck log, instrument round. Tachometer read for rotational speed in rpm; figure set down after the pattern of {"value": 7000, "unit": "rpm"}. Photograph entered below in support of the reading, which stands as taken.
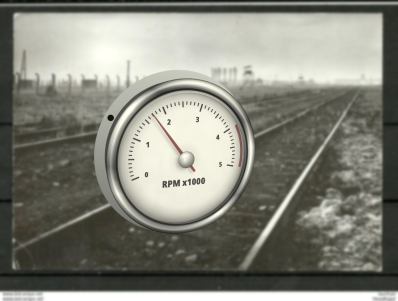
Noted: {"value": 1700, "unit": "rpm"}
